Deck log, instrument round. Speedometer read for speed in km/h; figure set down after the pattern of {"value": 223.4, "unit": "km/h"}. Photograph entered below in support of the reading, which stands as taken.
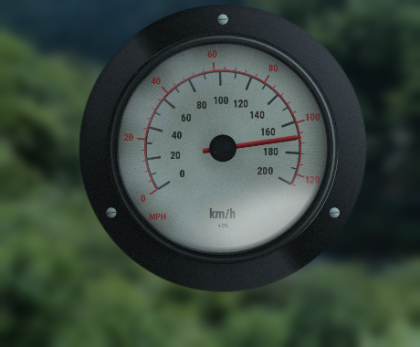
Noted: {"value": 170, "unit": "km/h"}
